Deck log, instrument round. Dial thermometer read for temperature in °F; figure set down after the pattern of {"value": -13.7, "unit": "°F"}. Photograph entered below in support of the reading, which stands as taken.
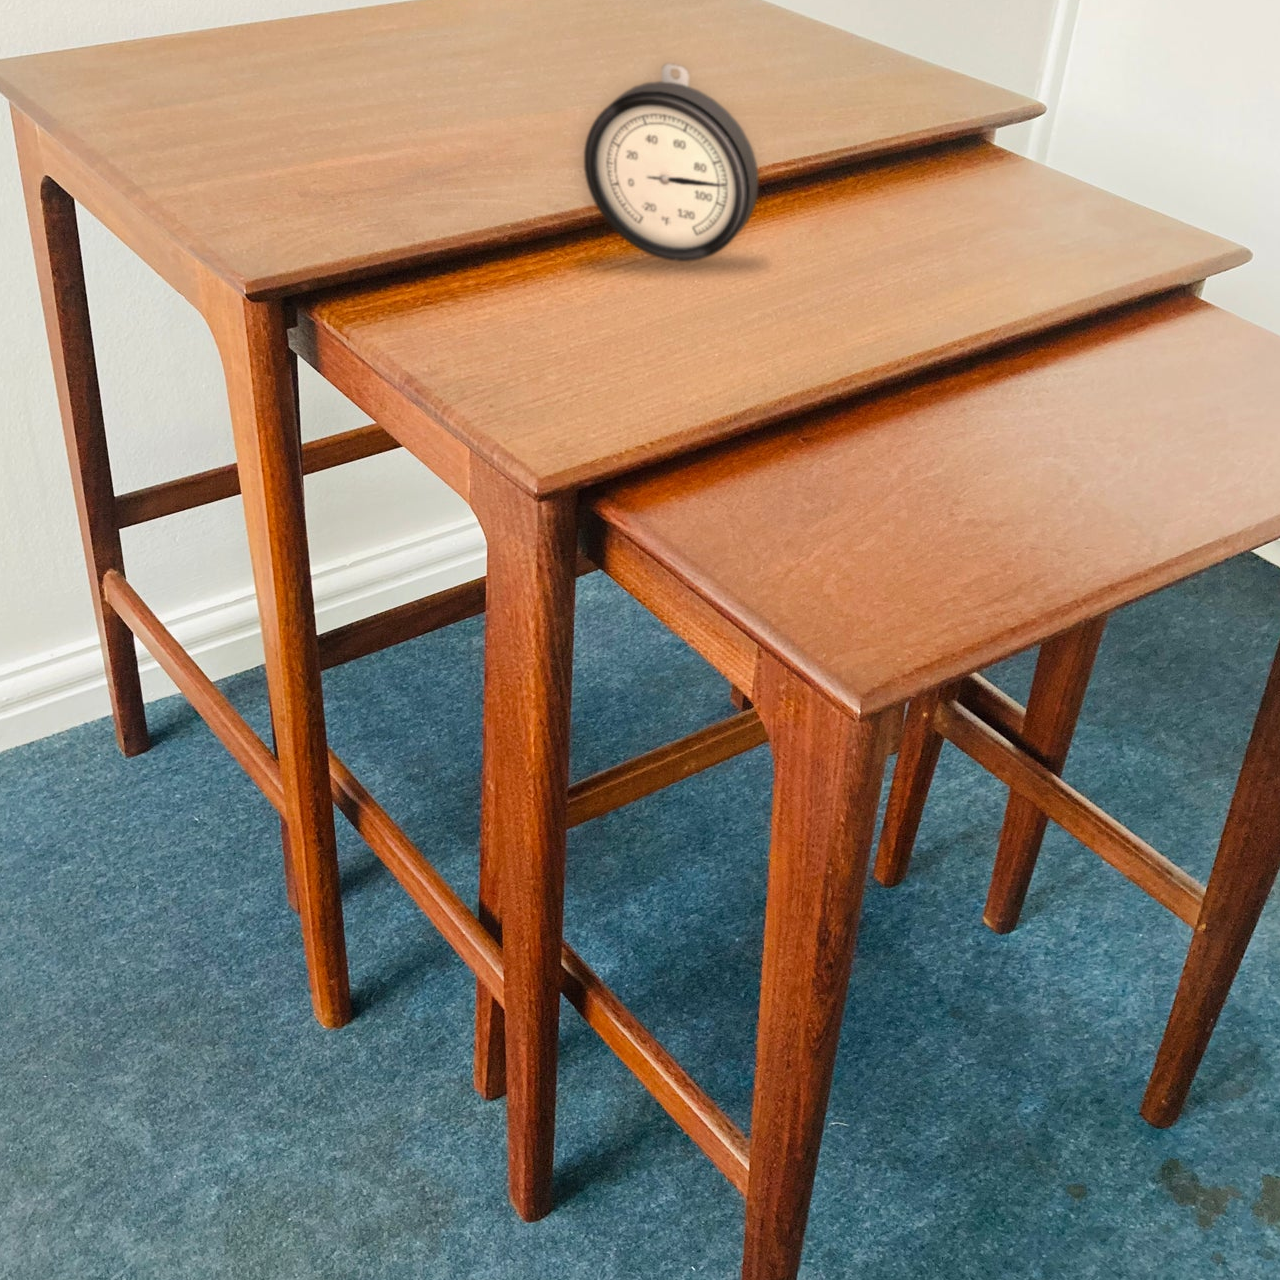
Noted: {"value": 90, "unit": "°F"}
